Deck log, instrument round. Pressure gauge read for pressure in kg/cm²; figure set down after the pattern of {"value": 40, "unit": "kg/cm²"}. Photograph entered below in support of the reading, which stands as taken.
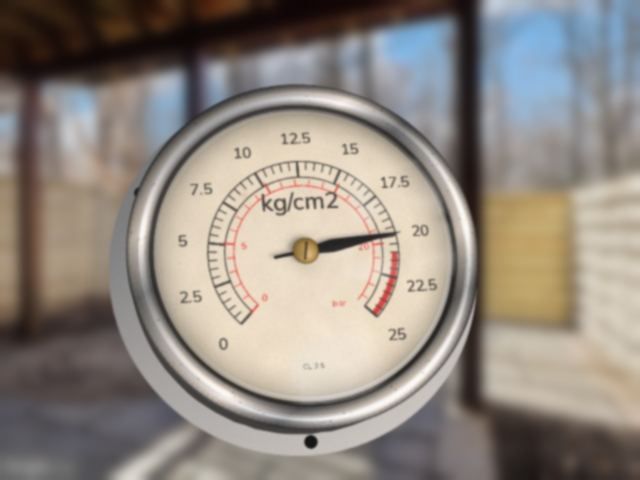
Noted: {"value": 20, "unit": "kg/cm²"}
